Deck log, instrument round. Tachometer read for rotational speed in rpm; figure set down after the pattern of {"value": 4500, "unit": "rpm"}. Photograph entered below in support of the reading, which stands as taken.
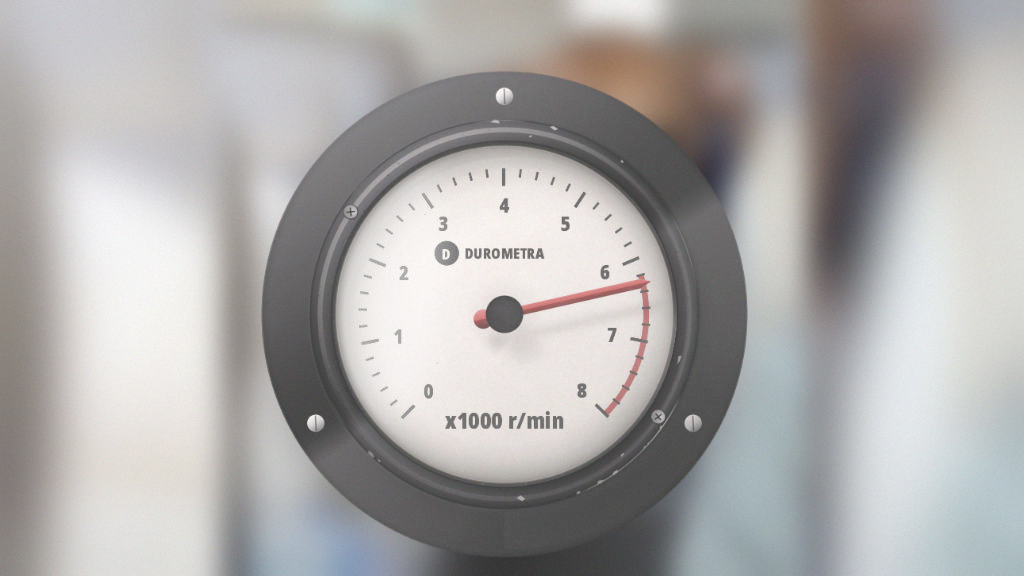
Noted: {"value": 6300, "unit": "rpm"}
